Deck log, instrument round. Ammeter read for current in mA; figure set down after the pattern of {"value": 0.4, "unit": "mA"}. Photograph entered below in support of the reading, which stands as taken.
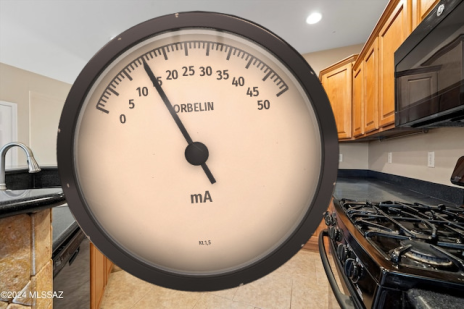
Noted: {"value": 15, "unit": "mA"}
